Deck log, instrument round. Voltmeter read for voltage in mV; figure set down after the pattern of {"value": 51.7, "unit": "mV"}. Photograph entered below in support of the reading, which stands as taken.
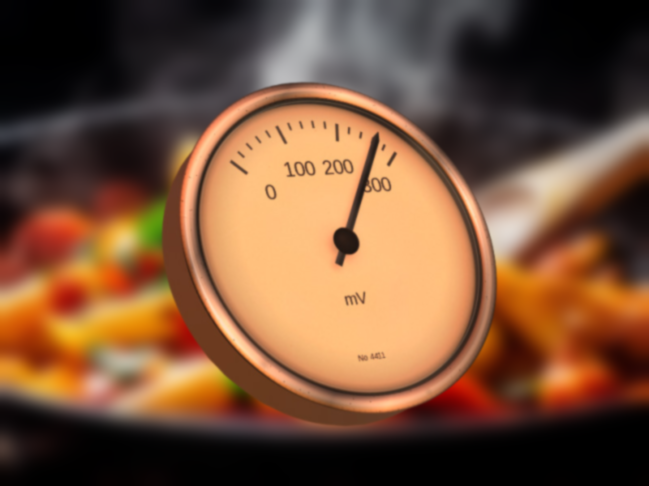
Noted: {"value": 260, "unit": "mV"}
